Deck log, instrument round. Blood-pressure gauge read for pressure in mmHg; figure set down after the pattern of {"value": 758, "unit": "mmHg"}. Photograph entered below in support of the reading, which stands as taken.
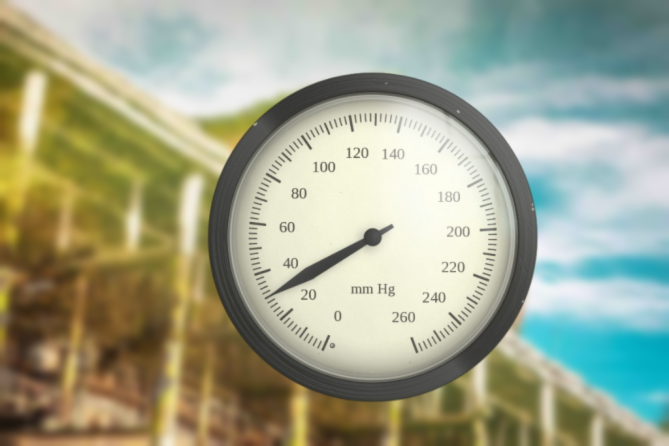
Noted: {"value": 30, "unit": "mmHg"}
